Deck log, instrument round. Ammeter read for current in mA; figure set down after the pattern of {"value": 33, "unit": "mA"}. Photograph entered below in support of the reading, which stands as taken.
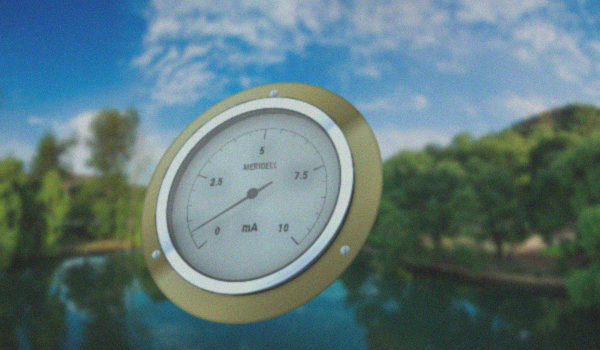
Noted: {"value": 0.5, "unit": "mA"}
